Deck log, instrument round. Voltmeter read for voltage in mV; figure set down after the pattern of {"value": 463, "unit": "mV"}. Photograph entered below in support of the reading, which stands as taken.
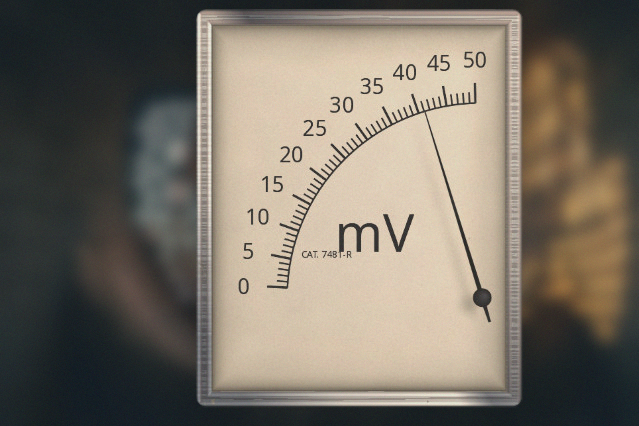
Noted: {"value": 41, "unit": "mV"}
